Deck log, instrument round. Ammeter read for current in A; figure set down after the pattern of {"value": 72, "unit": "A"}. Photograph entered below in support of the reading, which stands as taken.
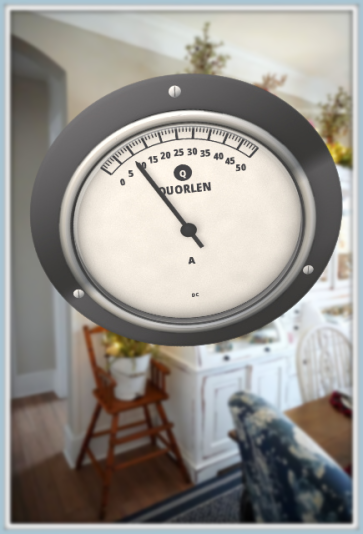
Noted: {"value": 10, "unit": "A"}
